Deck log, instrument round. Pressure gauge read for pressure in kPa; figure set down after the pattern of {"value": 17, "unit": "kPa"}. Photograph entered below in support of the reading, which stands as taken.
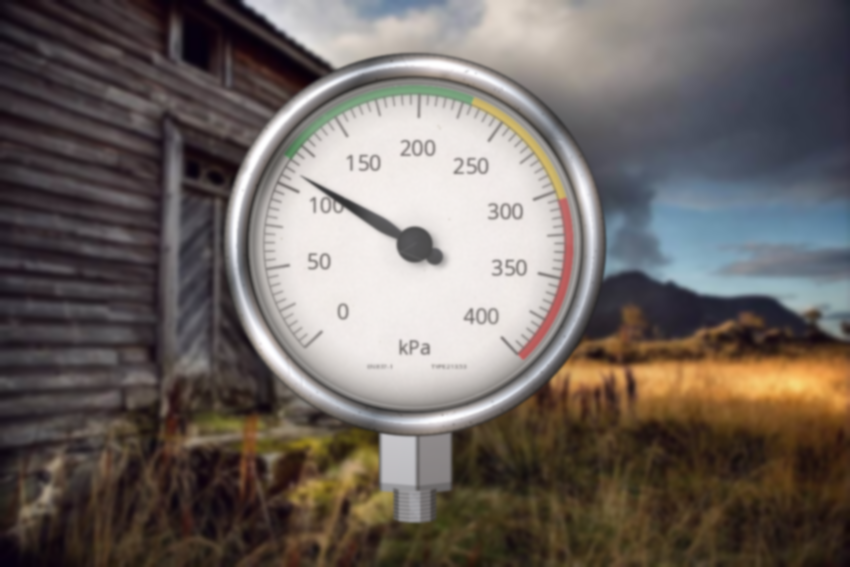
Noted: {"value": 110, "unit": "kPa"}
